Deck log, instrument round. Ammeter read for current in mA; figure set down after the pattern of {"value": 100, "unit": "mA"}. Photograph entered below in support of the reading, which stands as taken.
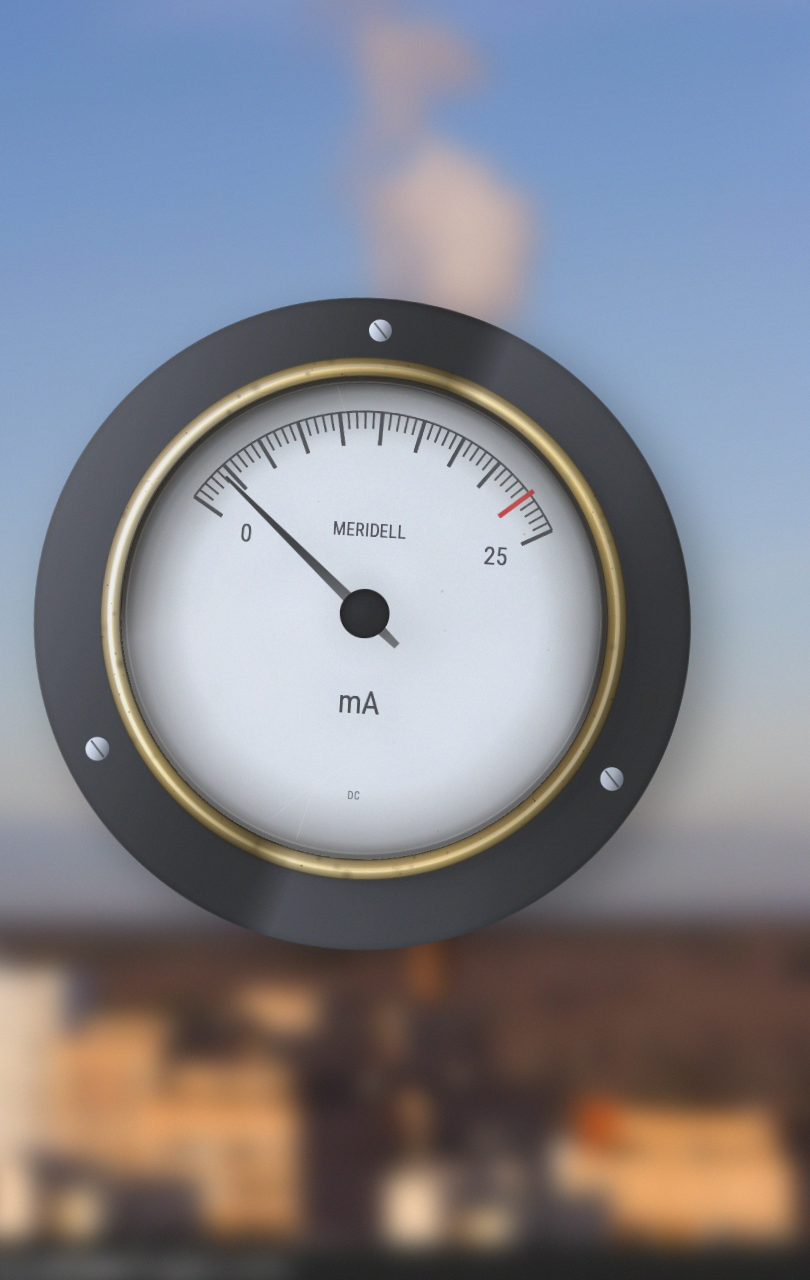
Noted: {"value": 2, "unit": "mA"}
